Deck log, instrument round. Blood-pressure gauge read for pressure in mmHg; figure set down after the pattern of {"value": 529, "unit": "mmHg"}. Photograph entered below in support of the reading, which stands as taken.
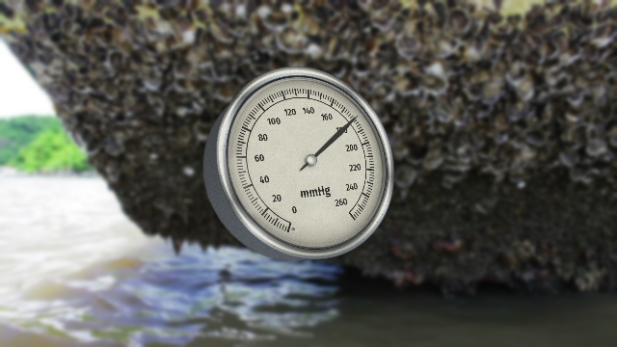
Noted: {"value": 180, "unit": "mmHg"}
